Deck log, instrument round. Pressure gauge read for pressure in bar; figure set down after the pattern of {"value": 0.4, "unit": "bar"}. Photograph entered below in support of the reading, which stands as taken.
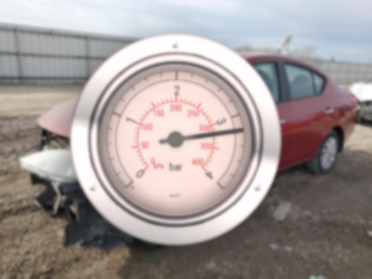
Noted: {"value": 3.2, "unit": "bar"}
